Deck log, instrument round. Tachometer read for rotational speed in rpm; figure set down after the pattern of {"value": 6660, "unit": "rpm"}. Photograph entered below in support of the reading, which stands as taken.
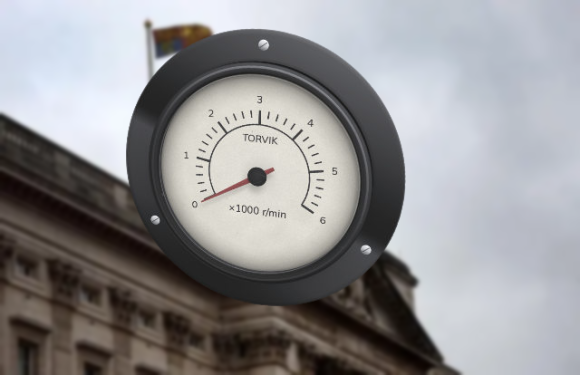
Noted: {"value": 0, "unit": "rpm"}
